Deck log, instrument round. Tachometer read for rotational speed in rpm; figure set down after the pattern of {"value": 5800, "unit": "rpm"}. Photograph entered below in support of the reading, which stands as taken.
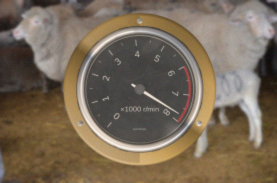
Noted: {"value": 7750, "unit": "rpm"}
